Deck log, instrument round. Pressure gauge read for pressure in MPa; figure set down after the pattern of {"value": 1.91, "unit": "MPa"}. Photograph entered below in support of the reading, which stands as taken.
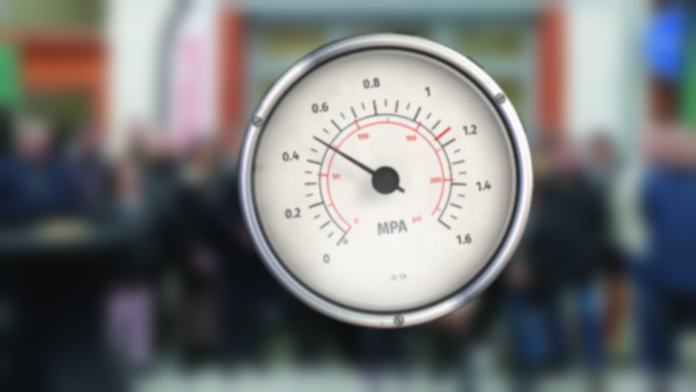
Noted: {"value": 0.5, "unit": "MPa"}
